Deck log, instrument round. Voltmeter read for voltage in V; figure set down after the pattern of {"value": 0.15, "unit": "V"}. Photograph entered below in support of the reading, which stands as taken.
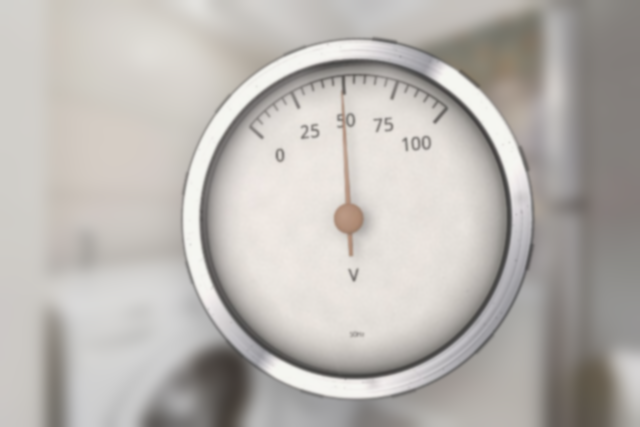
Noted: {"value": 50, "unit": "V"}
